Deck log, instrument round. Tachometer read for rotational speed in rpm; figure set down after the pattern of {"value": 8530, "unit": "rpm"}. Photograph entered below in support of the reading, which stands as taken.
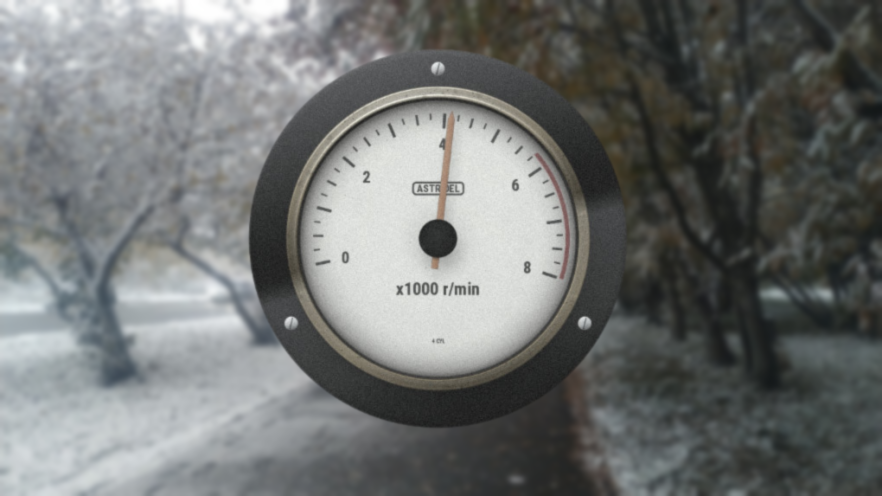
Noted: {"value": 4125, "unit": "rpm"}
